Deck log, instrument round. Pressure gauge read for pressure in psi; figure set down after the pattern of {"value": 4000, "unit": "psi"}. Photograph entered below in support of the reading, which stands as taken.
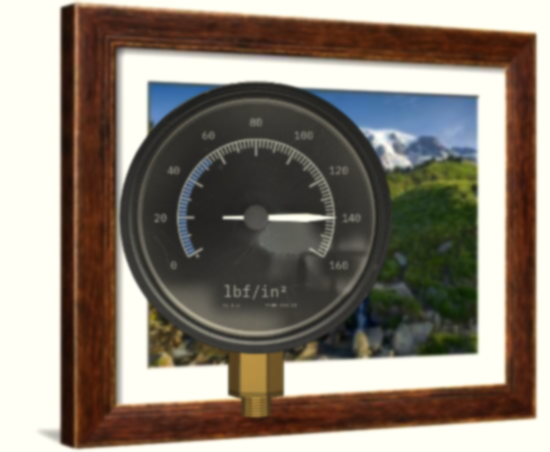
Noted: {"value": 140, "unit": "psi"}
